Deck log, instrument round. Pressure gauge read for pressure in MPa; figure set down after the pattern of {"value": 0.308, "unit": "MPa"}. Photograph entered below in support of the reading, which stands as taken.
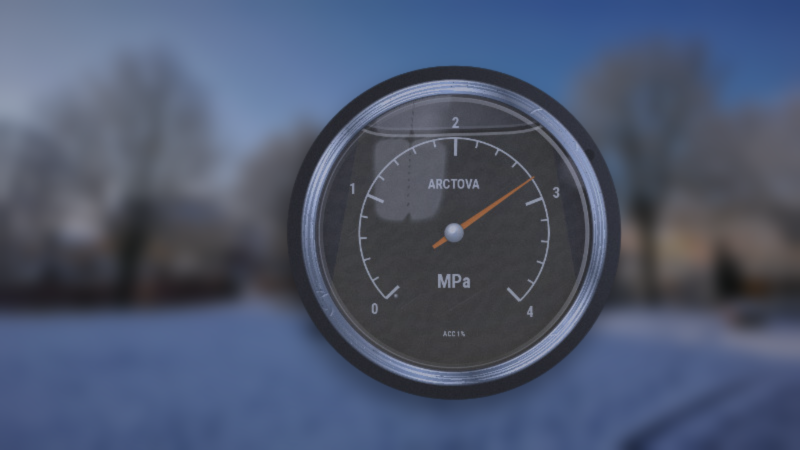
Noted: {"value": 2.8, "unit": "MPa"}
